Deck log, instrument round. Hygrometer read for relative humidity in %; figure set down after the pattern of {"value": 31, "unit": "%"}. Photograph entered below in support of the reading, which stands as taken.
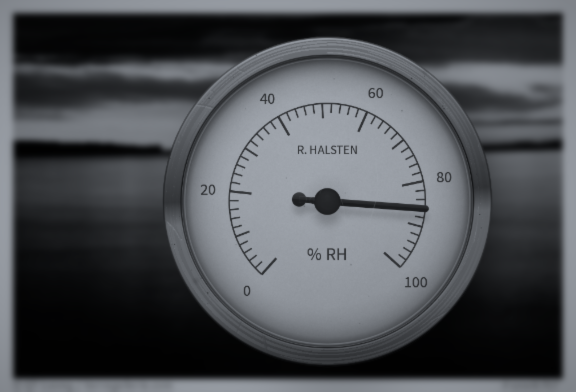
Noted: {"value": 86, "unit": "%"}
